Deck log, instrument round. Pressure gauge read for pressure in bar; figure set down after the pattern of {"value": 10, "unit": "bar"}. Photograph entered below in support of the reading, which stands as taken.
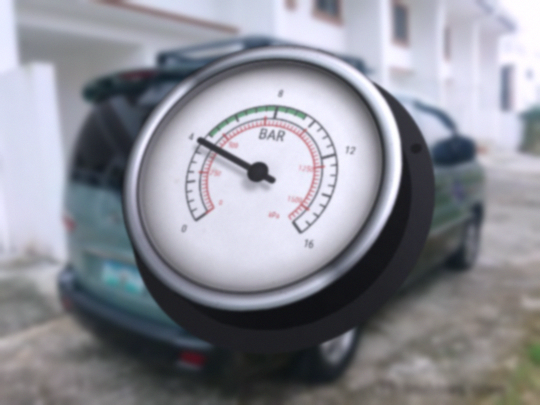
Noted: {"value": 4, "unit": "bar"}
